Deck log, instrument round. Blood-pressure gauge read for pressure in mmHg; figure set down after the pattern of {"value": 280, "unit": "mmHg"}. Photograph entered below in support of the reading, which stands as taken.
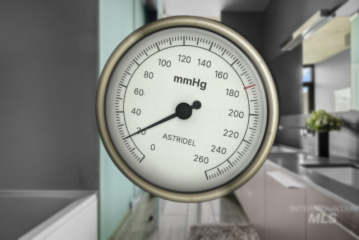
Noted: {"value": 20, "unit": "mmHg"}
